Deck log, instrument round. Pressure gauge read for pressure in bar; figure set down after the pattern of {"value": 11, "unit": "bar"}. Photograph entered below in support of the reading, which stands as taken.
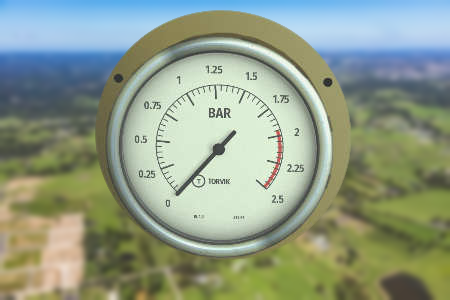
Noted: {"value": 0, "unit": "bar"}
